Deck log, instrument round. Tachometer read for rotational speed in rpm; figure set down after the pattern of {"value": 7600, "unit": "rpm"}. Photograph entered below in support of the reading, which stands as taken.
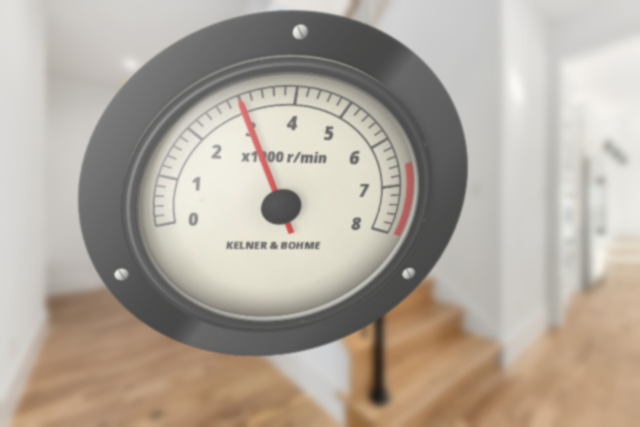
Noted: {"value": 3000, "unit": "rpm"}
